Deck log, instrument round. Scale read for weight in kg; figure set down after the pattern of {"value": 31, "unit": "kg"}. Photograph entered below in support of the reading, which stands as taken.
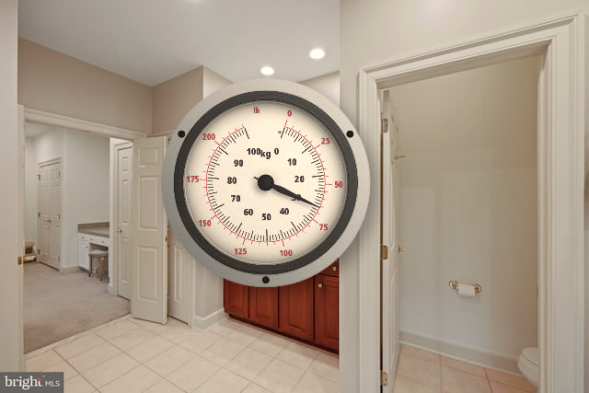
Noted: {"value": 30, "unit": "kg"}
